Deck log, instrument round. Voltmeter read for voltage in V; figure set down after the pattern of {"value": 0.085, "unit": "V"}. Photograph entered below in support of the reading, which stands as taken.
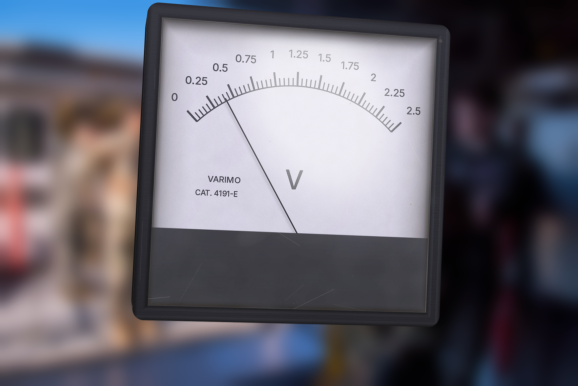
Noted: {"value": 0.4, "unit": "V"}
